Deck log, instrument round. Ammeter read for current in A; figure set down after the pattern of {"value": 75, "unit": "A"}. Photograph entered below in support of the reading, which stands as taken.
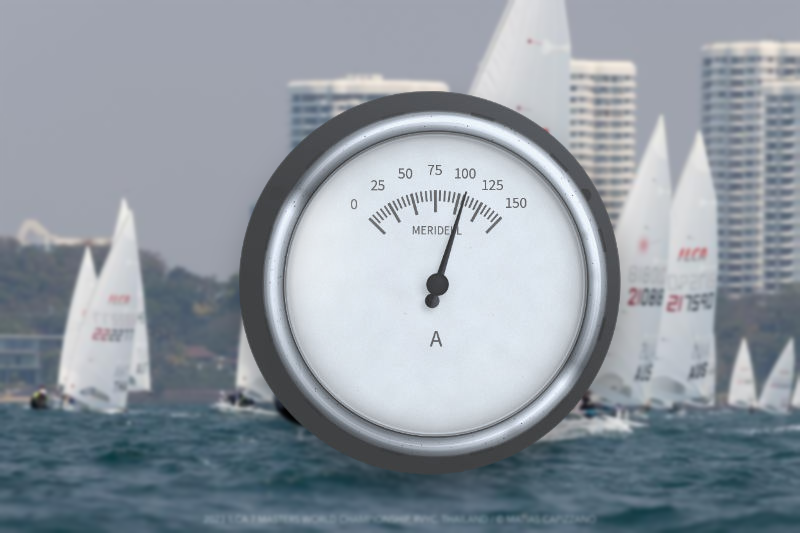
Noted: {"value": 105, "unit": "A"}
